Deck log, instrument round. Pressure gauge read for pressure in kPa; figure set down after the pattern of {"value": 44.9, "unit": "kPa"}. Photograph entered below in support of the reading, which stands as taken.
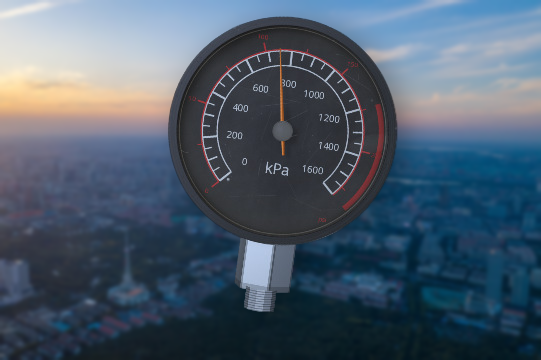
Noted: {"value": 750, "unit": "kPa"}
